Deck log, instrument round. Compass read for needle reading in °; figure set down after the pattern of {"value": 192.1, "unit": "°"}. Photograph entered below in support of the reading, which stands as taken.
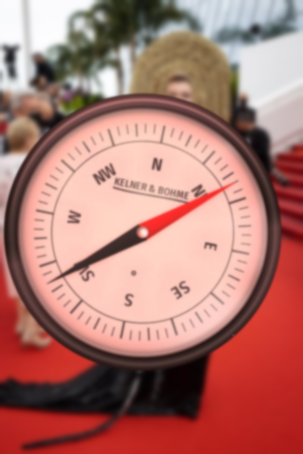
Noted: {"value": 50, "unit": "°"}
